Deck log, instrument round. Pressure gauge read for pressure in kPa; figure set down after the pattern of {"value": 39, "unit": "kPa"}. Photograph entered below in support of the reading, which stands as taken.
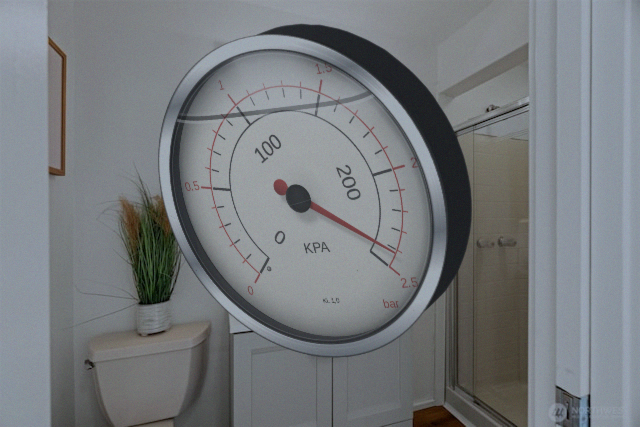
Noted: {"value": 240, "unit": "kPa"}
